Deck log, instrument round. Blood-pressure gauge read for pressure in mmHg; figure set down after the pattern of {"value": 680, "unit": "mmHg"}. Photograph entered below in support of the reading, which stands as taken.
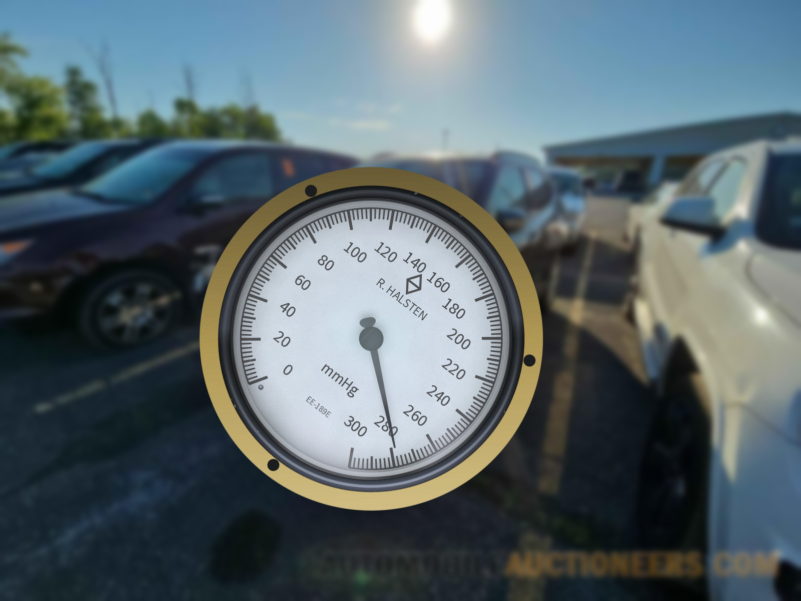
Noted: {"value": 278, "unit": "mmHg"}
